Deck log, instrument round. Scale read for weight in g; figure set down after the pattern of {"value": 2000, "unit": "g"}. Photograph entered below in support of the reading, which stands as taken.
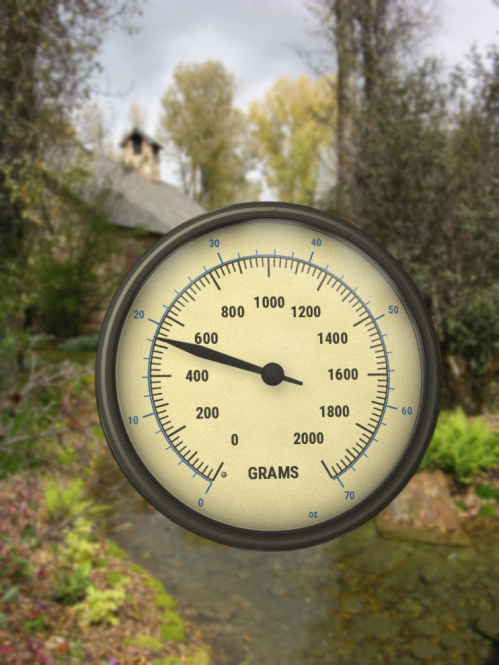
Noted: {"value": 520, "unit": "g"}
